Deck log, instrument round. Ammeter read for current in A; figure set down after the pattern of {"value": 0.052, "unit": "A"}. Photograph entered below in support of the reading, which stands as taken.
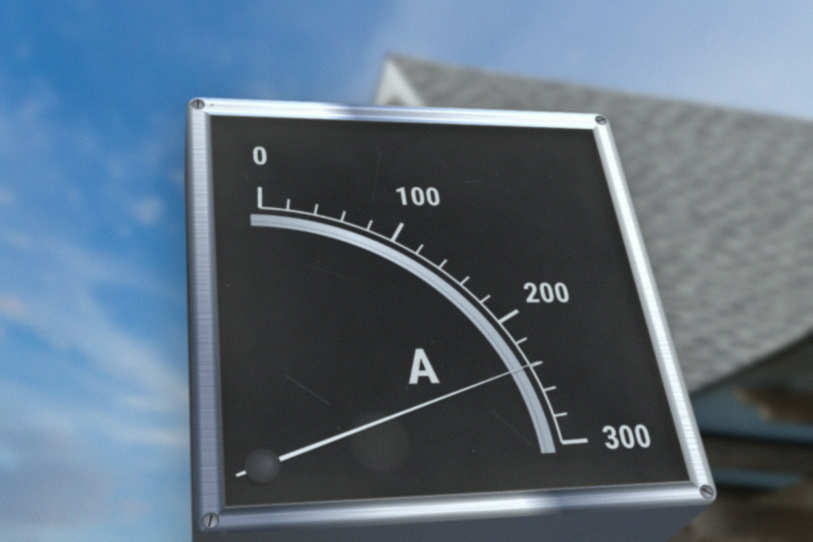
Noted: {"value": 240, "unit": "A"}
